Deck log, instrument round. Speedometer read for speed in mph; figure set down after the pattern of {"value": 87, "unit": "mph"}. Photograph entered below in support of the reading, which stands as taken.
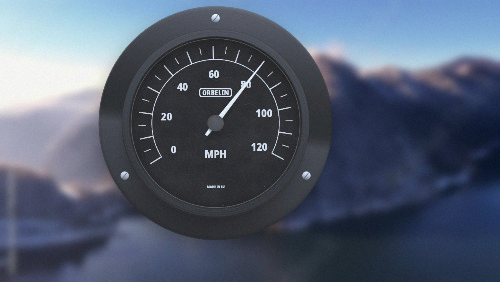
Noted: {"value": 80, "unit": "mph"}
